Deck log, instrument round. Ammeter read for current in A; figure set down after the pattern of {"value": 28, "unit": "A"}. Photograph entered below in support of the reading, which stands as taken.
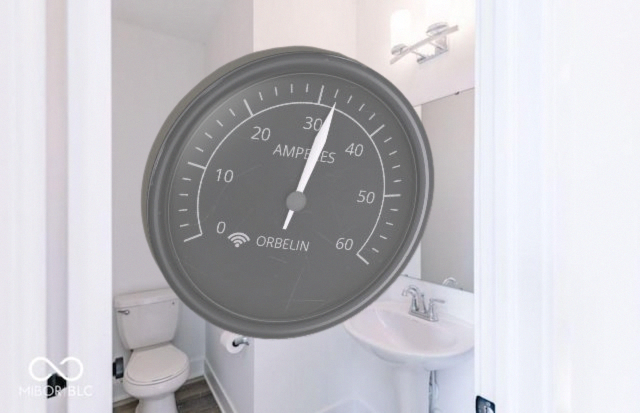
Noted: {"value": 32, "unit": "A"}
